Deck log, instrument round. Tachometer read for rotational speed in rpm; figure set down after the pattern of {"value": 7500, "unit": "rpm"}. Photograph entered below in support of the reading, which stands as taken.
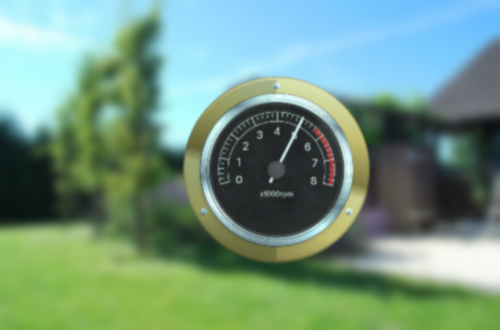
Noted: {"value": 5000, "unit": "rpm"}
